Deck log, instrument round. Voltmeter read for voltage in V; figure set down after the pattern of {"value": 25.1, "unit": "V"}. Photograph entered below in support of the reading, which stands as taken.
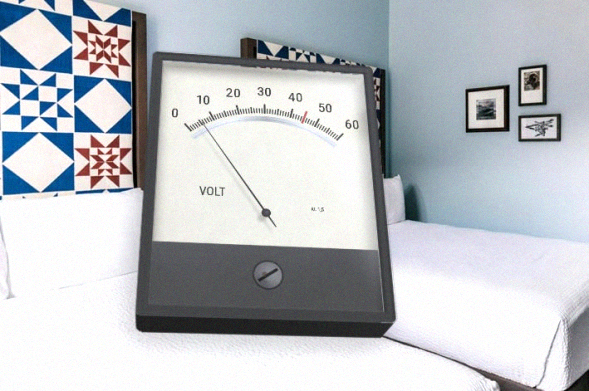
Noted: {"value": 5, "unit": "V"}
